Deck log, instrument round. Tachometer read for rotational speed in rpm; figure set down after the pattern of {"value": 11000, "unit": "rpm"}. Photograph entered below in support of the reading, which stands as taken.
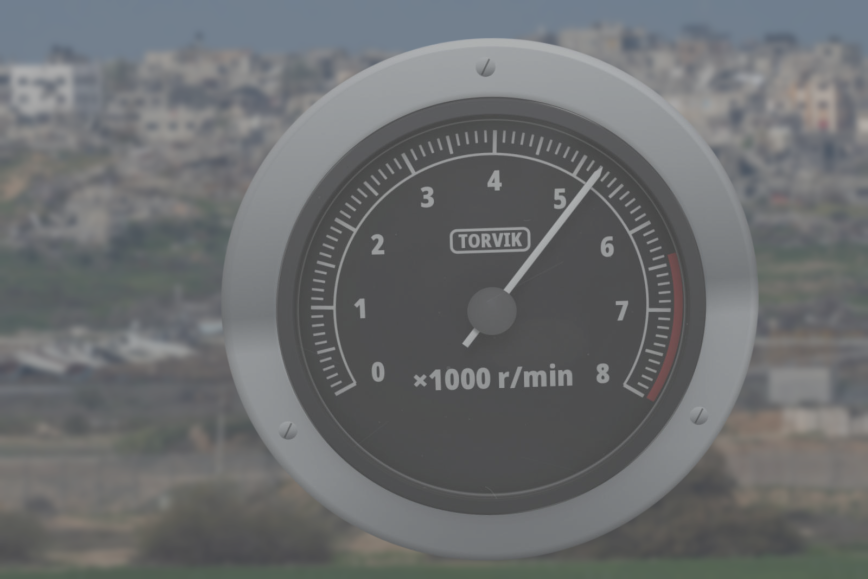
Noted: {"value": 5200, "unit": "rpm"}
